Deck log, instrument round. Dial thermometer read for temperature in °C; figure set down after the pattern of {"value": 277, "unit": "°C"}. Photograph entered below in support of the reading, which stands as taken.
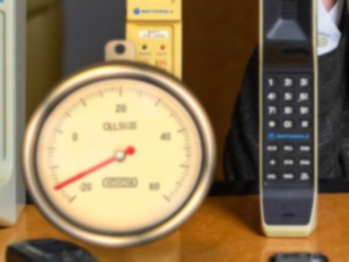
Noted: {"value": -15, "unit": "°C"}
